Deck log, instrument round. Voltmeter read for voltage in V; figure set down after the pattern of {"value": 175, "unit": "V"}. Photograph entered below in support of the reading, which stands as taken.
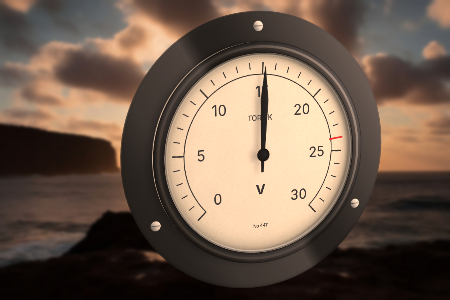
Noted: {"value": 15, "unit": "V"}
